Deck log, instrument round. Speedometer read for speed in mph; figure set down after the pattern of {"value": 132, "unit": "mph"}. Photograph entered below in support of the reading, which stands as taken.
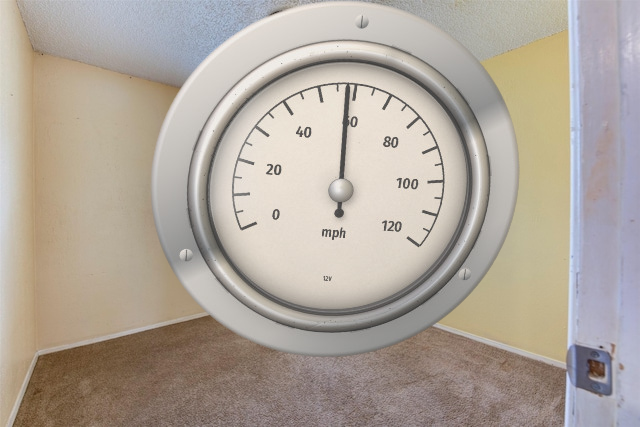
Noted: {"value": 57.5, "unit": "mph"}
